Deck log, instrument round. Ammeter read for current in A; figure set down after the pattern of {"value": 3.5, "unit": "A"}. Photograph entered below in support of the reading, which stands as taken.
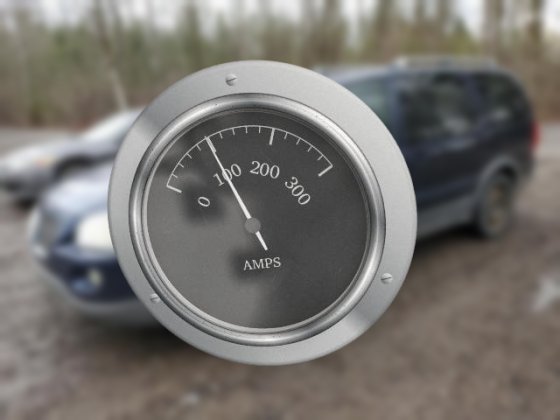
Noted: {"value": 100, "unit": "A"}
